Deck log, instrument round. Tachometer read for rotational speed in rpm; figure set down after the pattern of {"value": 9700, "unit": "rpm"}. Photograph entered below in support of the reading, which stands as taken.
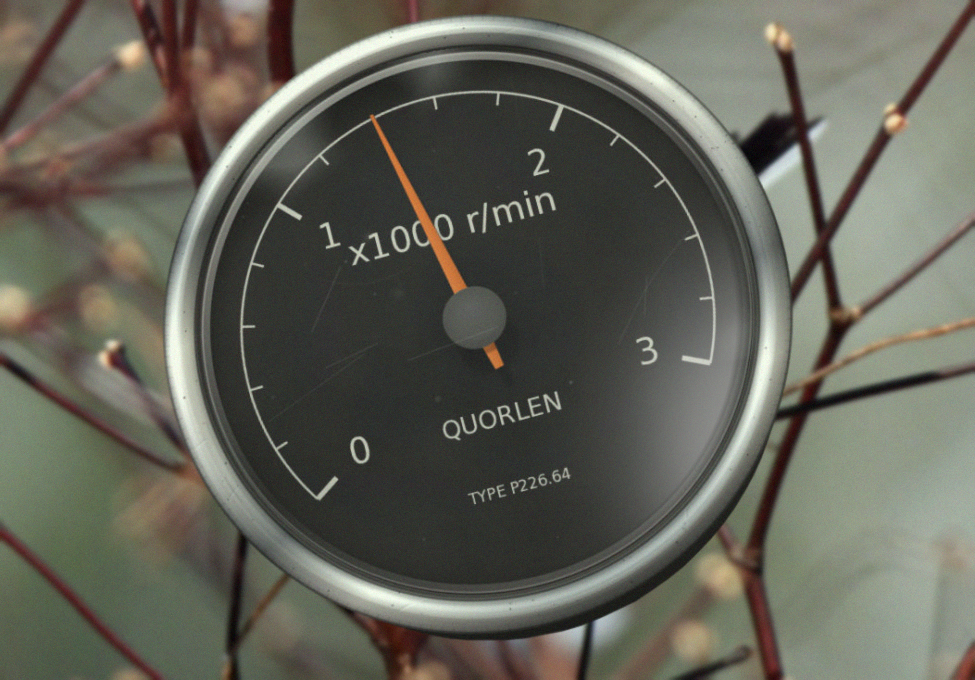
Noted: {"value": 1400, "unit": "rpm"}
